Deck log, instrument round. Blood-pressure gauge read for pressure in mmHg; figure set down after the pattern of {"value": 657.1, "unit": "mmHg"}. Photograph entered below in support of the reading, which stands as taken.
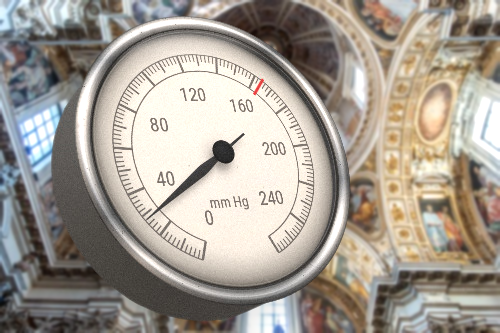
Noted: {"value": 28, "unit": "mmHg"}
